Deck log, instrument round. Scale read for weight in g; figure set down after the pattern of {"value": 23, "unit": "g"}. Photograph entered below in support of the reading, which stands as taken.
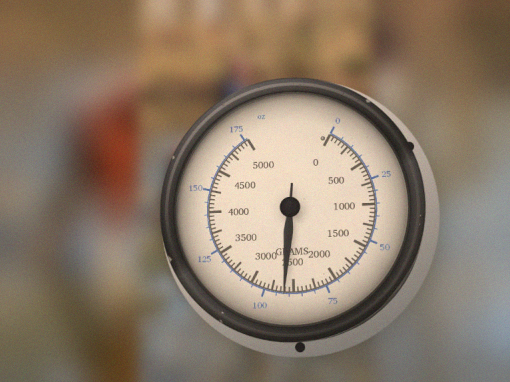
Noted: {"value": 2600, "unit": "g"}
